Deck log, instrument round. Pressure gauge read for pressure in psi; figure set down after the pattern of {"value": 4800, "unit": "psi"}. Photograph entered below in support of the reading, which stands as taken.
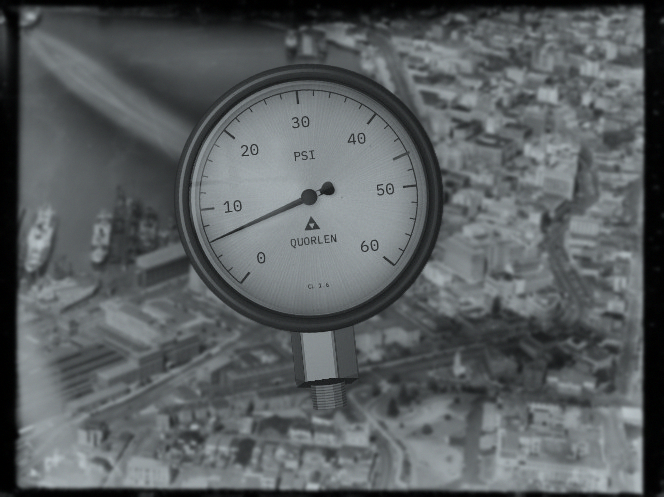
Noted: {"value": 6, "unit": "psi"}
